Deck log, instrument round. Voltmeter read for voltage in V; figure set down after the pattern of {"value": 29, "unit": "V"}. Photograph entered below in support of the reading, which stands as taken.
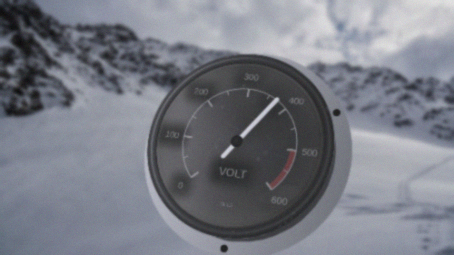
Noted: {"value": 375, "unit": "V"}
